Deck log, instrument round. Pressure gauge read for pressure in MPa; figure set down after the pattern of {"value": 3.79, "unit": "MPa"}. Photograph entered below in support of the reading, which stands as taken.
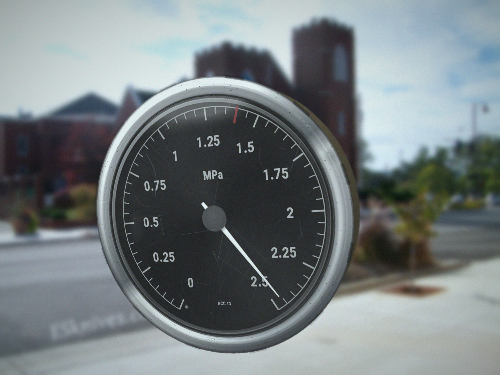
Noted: {"value": 2.45, "unit": "MPa"}
